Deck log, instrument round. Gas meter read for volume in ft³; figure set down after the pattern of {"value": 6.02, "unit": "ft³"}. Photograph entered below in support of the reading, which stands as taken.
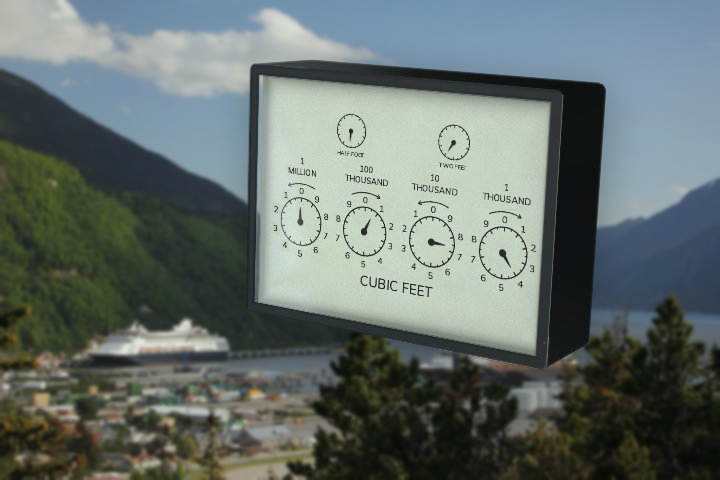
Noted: {"value": 7400, "unit": "ft³"}
